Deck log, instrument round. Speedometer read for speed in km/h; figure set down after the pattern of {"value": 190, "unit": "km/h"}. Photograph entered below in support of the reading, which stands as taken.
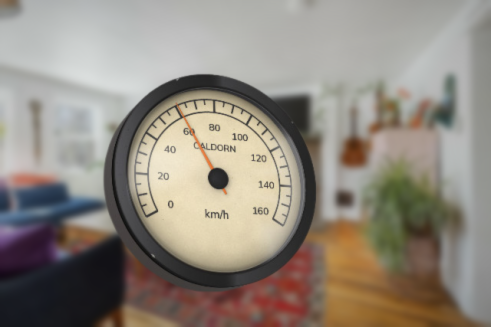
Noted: {"value": 60, "unit": "km/h"}
